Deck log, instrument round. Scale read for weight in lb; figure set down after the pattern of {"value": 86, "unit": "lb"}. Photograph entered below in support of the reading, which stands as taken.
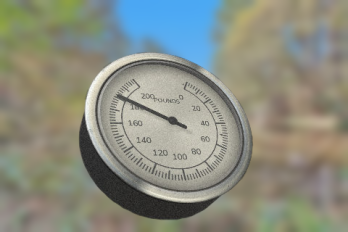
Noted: {"value": 180, "unit": "lb"}
